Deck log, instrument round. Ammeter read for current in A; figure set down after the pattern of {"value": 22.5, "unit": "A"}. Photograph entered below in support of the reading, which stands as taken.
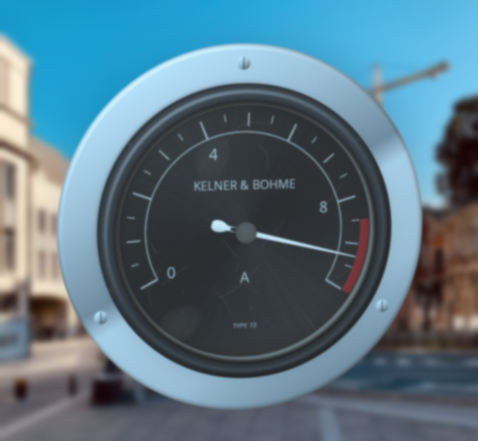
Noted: {"value": 9.25, "unit": "A"}
